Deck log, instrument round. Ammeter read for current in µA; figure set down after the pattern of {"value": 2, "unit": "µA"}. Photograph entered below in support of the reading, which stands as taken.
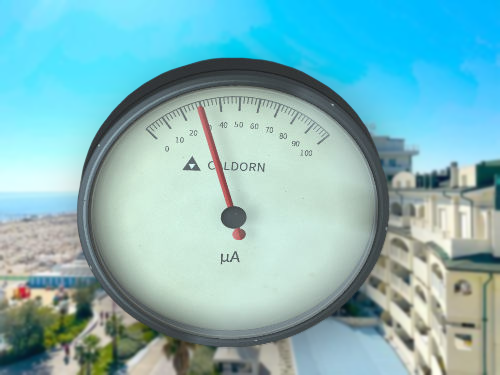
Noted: {"value": 30, "unit": "µA"}
